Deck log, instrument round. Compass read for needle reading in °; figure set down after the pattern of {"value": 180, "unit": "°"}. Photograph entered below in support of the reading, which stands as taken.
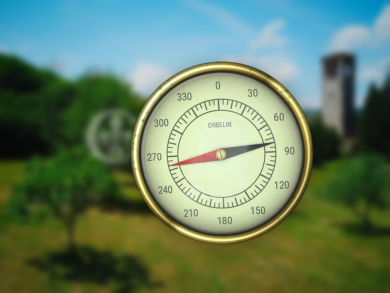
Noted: {"value": 260, "unit": "°"}
